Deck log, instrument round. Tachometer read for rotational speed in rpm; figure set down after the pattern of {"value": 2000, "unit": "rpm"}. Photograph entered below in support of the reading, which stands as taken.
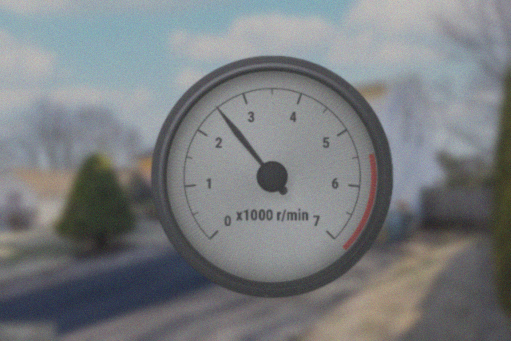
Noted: {"value": 2500, "unit": "rpm"}
